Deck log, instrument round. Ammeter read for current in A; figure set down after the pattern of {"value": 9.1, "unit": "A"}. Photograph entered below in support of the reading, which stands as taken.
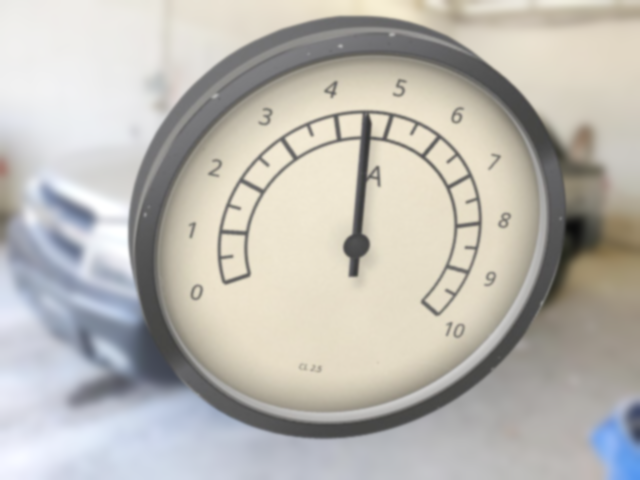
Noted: {"value": 4.5, "unit": "A"}
